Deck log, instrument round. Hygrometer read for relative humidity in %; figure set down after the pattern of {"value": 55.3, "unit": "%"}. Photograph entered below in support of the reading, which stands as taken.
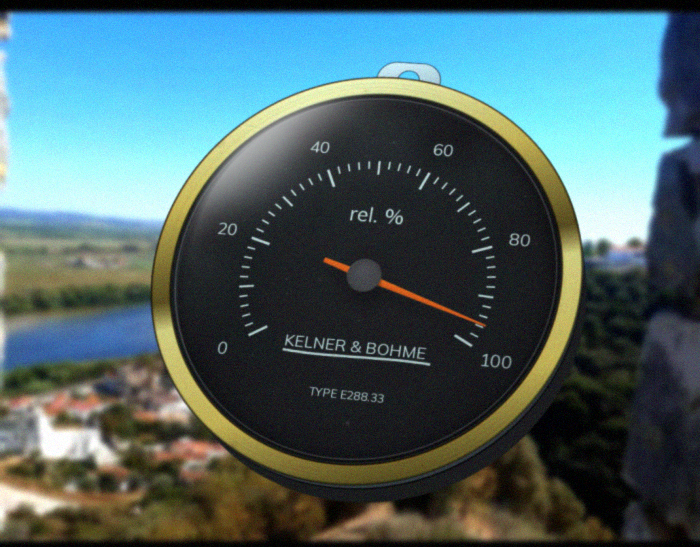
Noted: {"value": 96, "unit": "%"}
